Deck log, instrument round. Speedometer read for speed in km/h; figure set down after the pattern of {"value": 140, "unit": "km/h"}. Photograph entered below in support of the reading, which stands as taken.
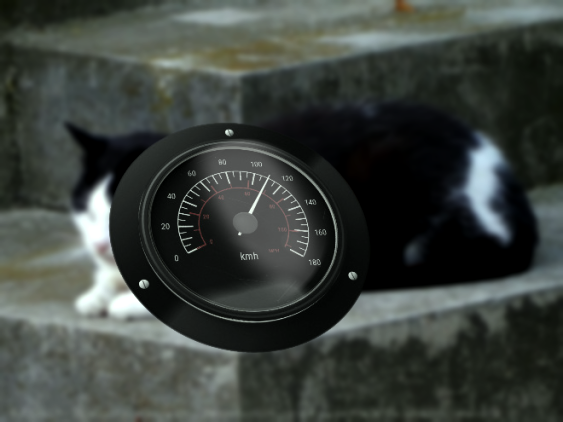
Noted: {"value": 110, "unit": "km/h"}
